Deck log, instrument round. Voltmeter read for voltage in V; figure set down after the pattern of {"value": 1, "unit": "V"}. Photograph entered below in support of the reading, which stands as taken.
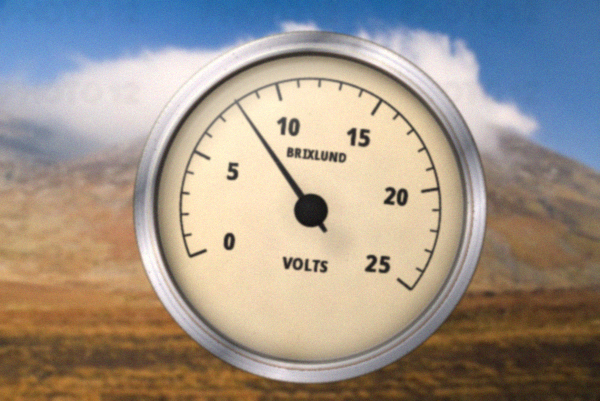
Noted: {"value": 8, "unit": "V"}
